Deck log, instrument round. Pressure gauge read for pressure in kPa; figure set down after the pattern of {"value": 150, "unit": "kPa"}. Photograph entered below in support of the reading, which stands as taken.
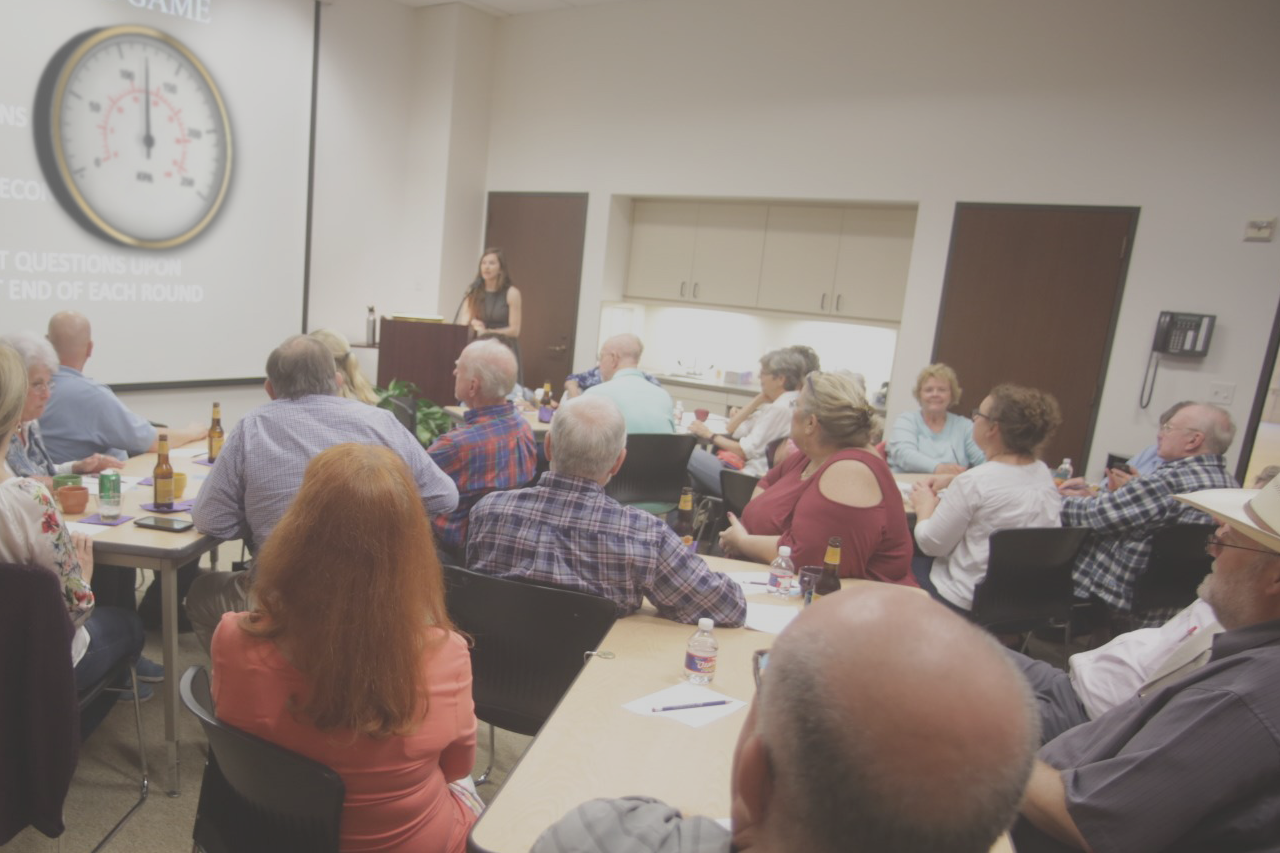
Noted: {"value": 120, "unit": "kPa"}
